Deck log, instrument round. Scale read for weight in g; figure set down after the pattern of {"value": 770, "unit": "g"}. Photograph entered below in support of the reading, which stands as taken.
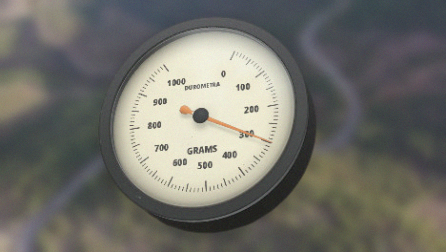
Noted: {"value": 300, "unit": "g"}
